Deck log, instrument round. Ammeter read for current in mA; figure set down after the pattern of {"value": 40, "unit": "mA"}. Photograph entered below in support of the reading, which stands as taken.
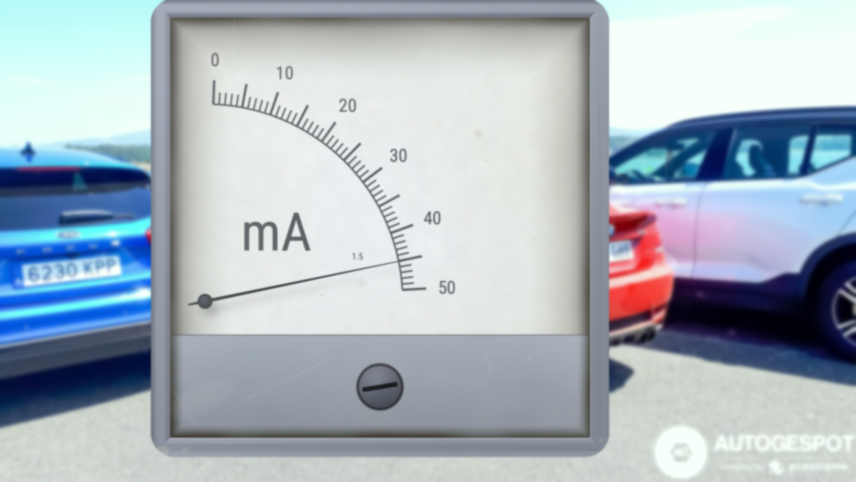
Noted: {"value": 45, "unit": "mA"}
